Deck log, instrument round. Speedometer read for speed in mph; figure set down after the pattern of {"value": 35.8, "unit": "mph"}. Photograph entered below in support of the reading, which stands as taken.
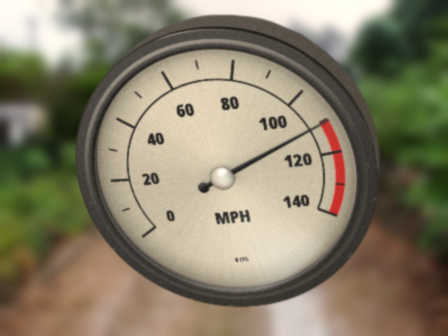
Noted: {"value": 110, "unit": "mph"}
